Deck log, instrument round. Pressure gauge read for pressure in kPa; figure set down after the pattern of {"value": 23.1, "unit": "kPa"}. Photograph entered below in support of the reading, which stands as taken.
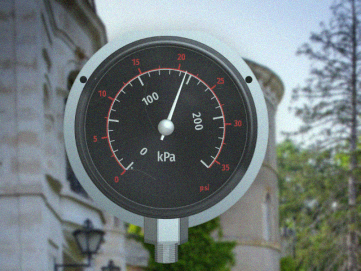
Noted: {"value": 145, "unit": "kPa"}
